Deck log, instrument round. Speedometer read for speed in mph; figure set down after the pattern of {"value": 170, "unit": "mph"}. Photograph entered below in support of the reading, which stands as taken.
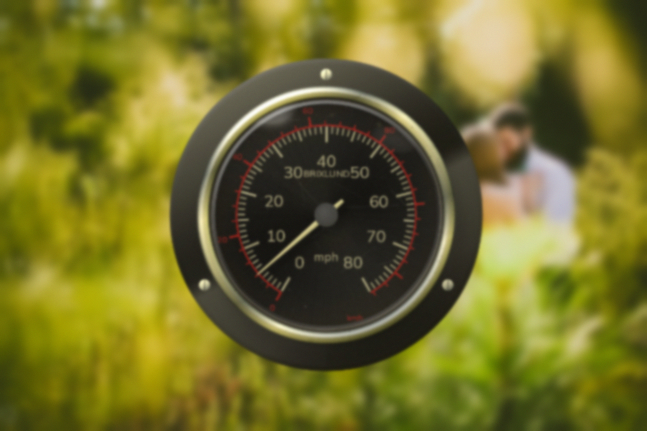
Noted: {"value": 5, "unit": "mph"}
